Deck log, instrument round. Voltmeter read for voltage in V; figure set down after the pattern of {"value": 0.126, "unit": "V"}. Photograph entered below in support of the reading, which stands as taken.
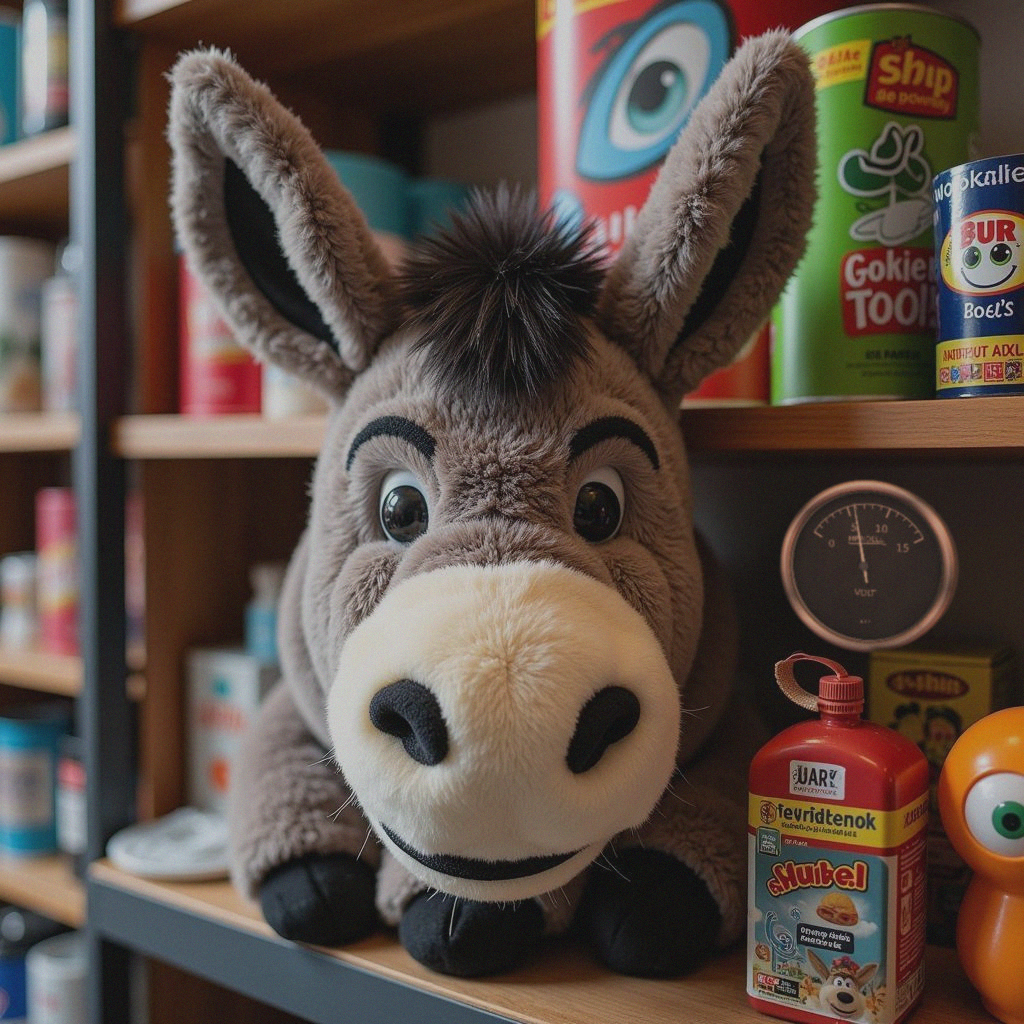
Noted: {"value": 6, "unit": "V"}
